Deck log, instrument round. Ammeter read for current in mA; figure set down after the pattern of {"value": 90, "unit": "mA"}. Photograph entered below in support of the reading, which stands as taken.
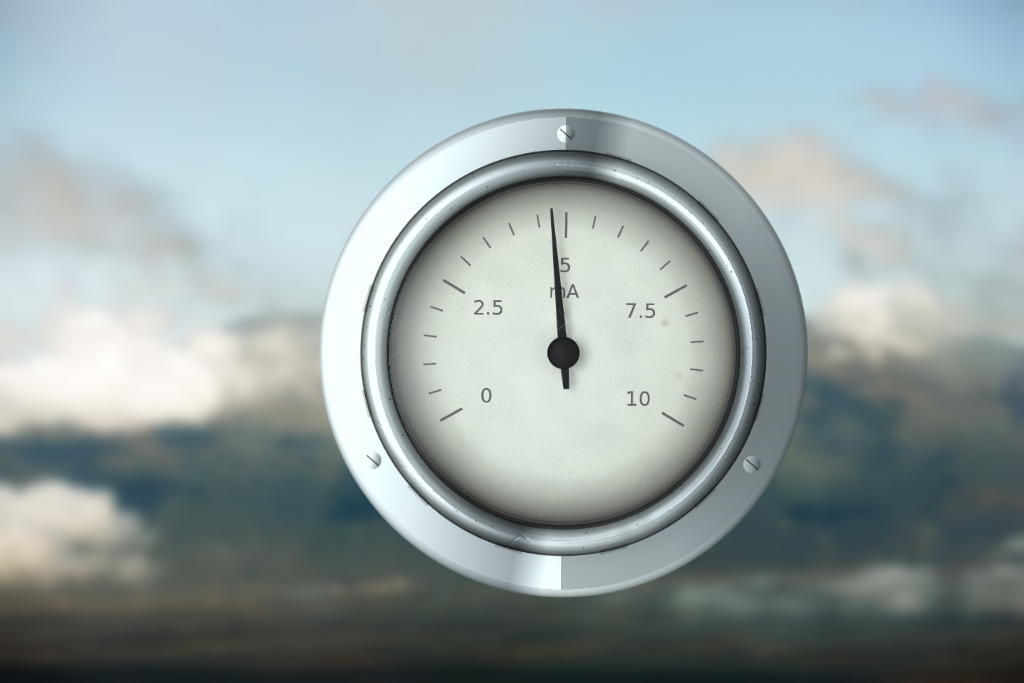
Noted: {"value": 4.75, "unit": "mA"}
